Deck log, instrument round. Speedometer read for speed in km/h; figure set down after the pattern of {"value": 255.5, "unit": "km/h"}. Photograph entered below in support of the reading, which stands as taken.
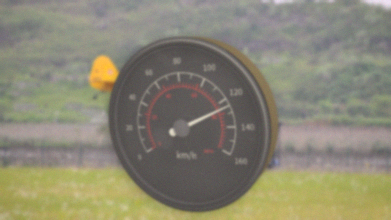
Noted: {"value": 125, "unit": "km/h"}
